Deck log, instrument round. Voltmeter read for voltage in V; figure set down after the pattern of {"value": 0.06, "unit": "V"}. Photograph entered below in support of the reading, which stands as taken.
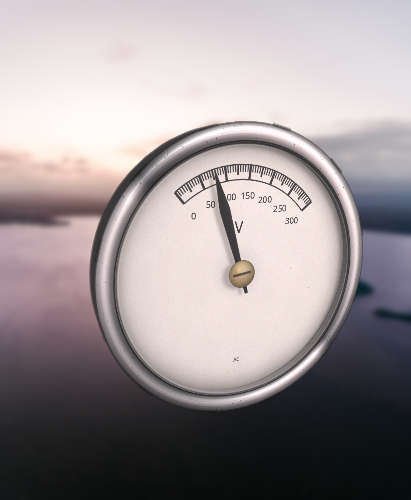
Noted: {"value": 75, "unit": "V"}
